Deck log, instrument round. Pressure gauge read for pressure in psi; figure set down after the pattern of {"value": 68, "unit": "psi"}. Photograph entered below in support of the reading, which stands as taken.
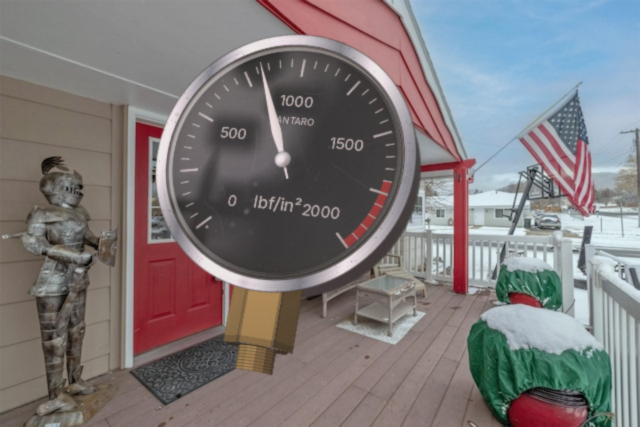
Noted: {"value": 825, "unit": "psi"}
